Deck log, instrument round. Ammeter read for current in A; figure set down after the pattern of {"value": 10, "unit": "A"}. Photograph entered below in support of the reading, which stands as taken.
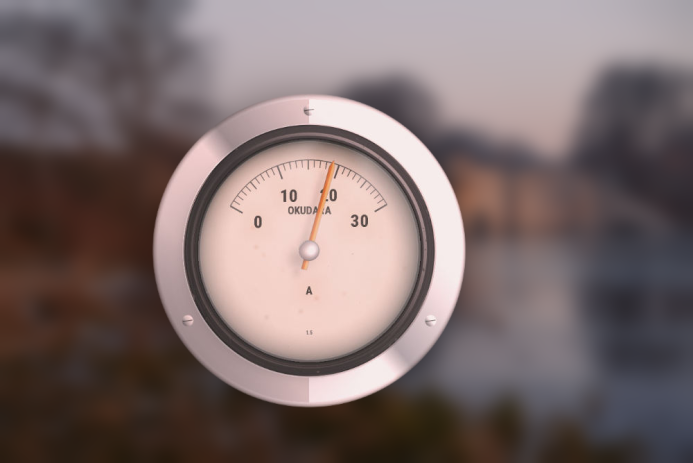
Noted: {"value": 19, "unit": "A"}
